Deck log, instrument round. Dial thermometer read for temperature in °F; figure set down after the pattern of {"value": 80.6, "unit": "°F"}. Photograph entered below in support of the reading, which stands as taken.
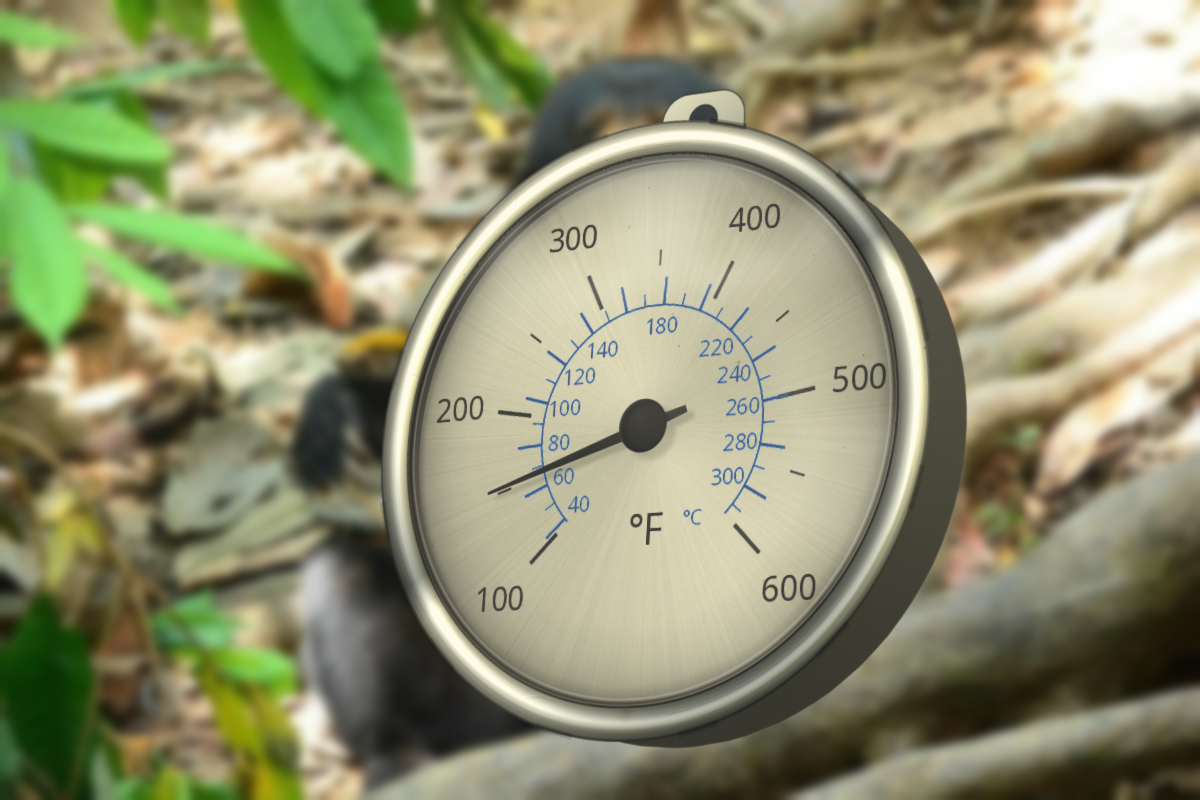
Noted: {"value": 150, "unit": "°F"}
